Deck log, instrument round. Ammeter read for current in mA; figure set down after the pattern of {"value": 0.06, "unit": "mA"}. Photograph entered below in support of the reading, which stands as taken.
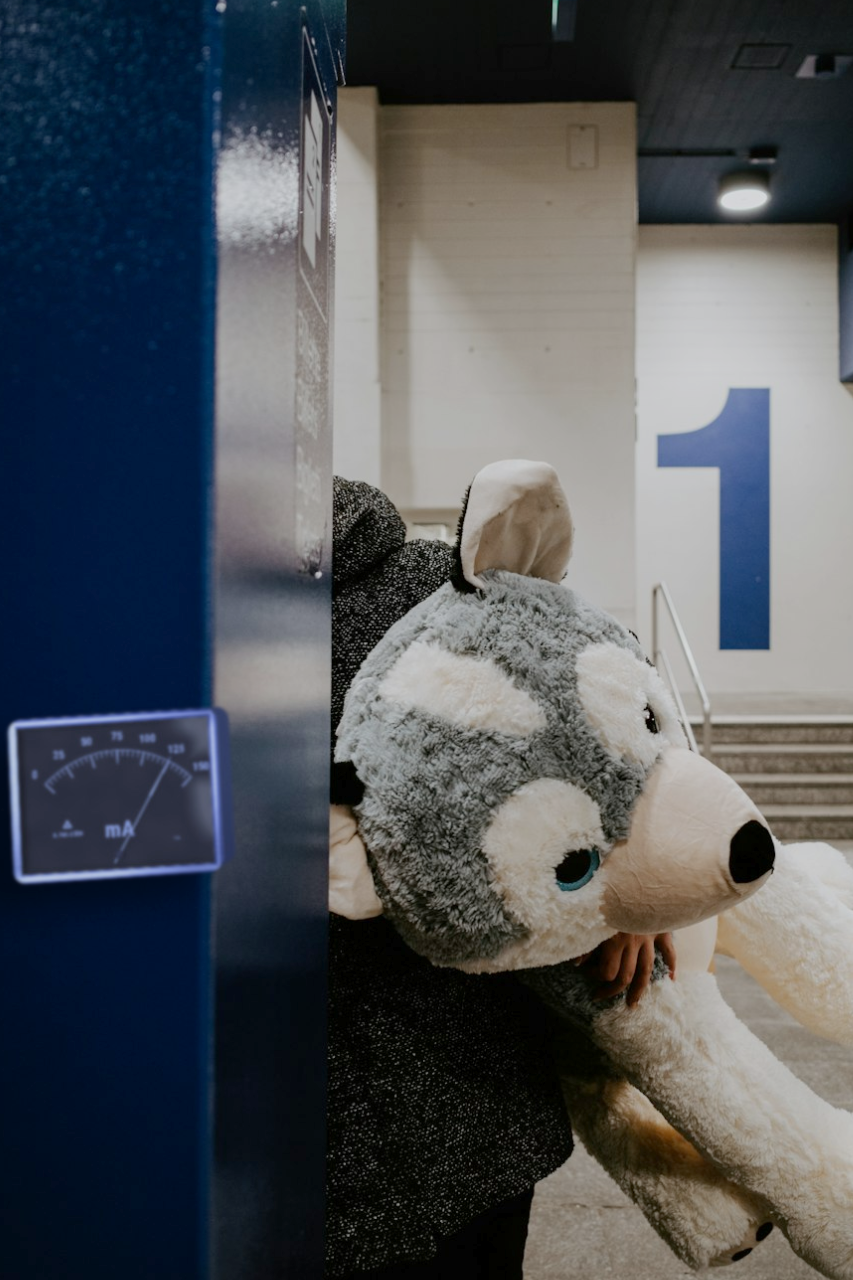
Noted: {"value": 125, "unit": "mA"}
